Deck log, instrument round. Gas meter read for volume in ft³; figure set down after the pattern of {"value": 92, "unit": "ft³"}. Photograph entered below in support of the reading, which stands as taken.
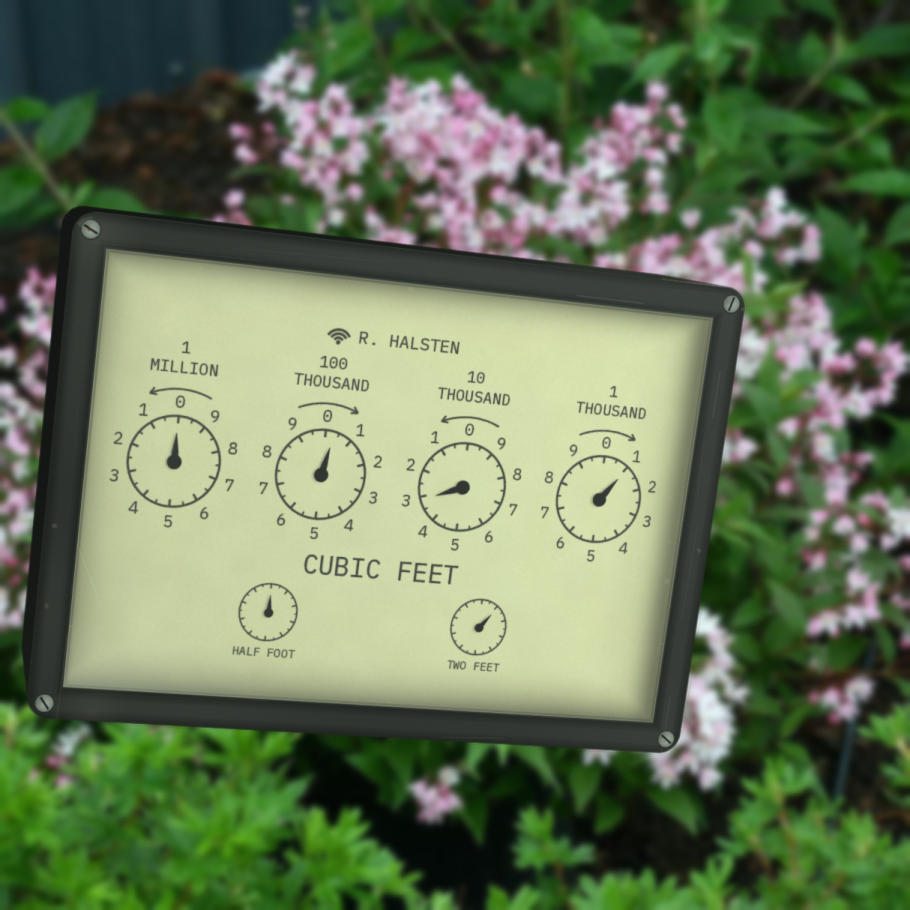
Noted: {"value": 3100, "unit": "ft³"}
